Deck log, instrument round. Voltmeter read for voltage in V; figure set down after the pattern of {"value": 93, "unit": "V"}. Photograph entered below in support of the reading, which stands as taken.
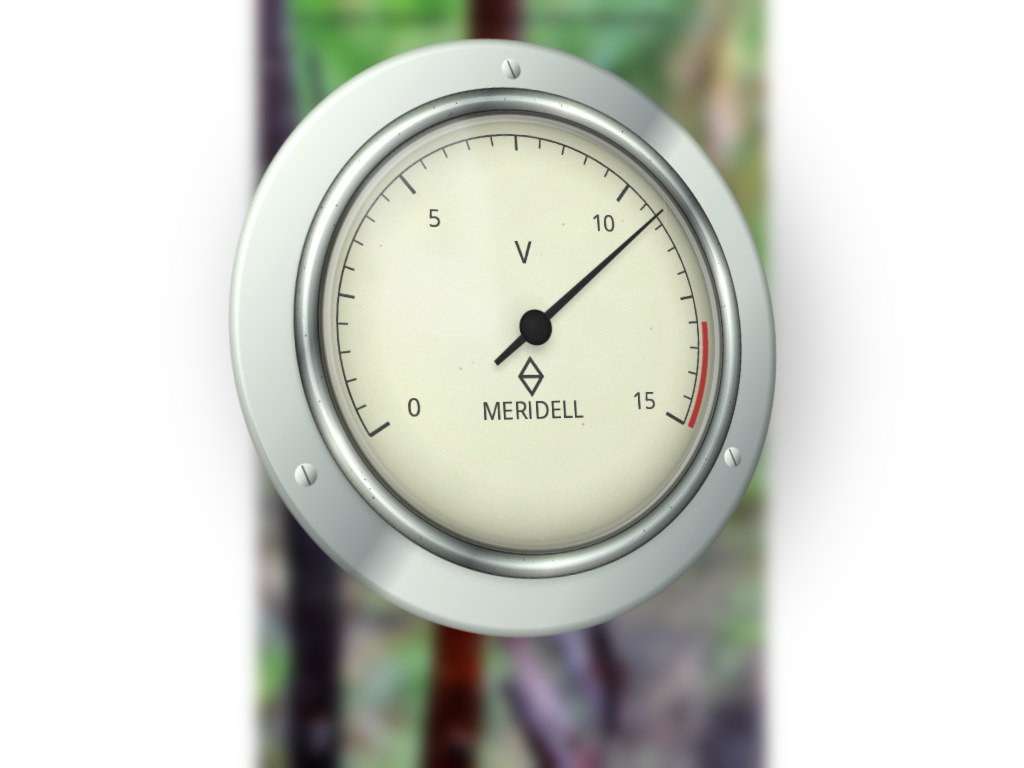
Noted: {"value": 10.75, "unit": "V"}
